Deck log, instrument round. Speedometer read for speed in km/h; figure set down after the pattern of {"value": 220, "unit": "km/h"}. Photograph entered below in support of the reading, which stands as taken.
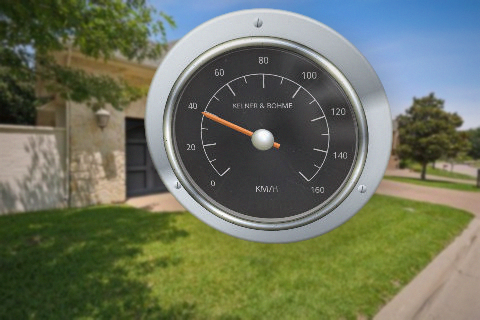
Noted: {"value": 40, "unit": "km/h"}
